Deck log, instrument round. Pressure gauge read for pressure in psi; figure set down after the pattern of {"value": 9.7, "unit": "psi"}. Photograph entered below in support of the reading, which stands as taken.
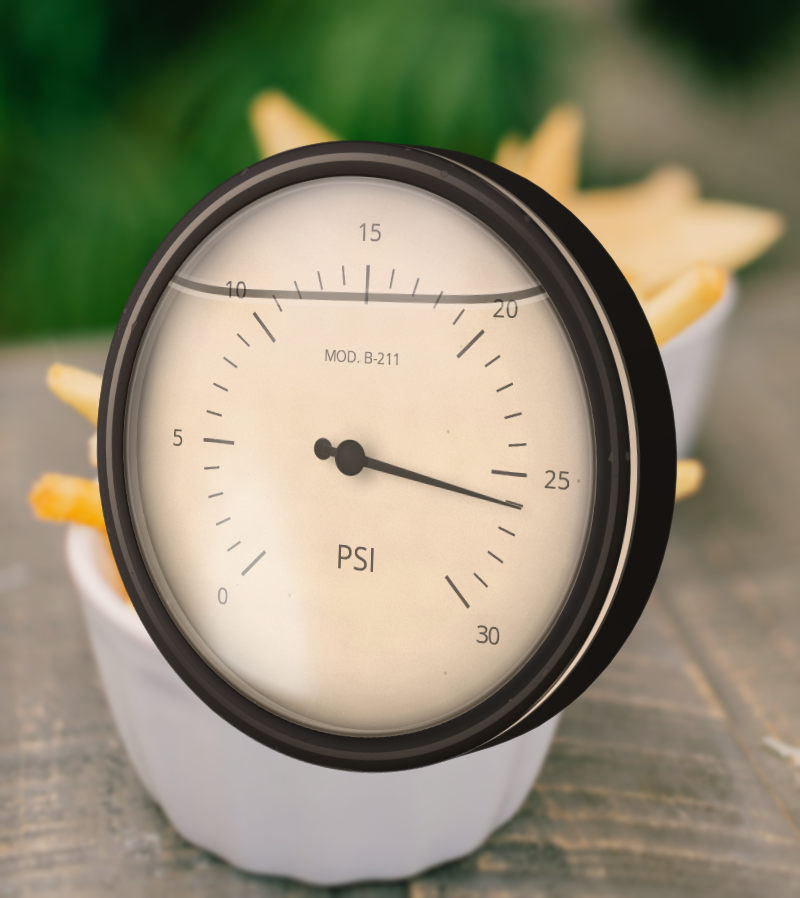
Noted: {"value": 26, "unit": "psi"}
